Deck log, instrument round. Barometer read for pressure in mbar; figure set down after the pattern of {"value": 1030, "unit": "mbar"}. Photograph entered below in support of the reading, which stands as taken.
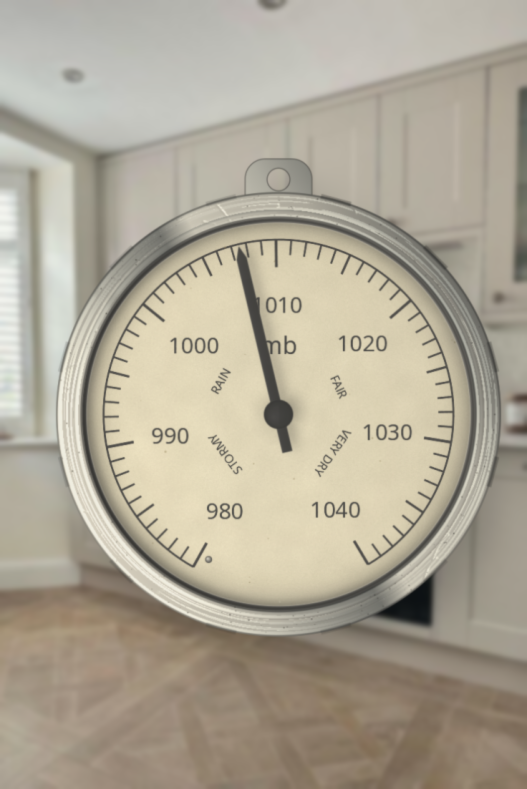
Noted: {"value": 1007.5, "unit": "mbar"}
